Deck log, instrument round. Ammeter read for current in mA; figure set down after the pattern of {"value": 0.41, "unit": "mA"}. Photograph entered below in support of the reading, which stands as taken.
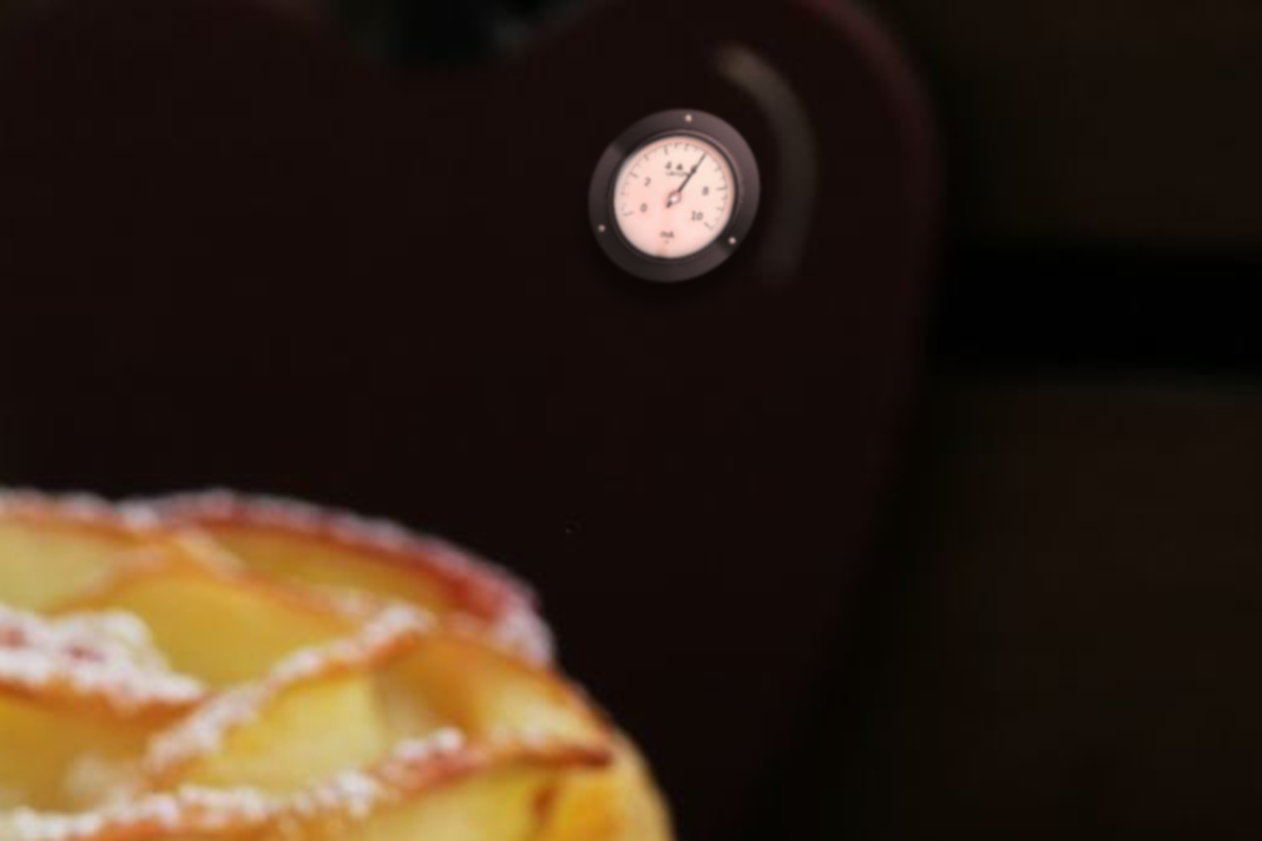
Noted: {"value": 6, "unit": "mA"}
